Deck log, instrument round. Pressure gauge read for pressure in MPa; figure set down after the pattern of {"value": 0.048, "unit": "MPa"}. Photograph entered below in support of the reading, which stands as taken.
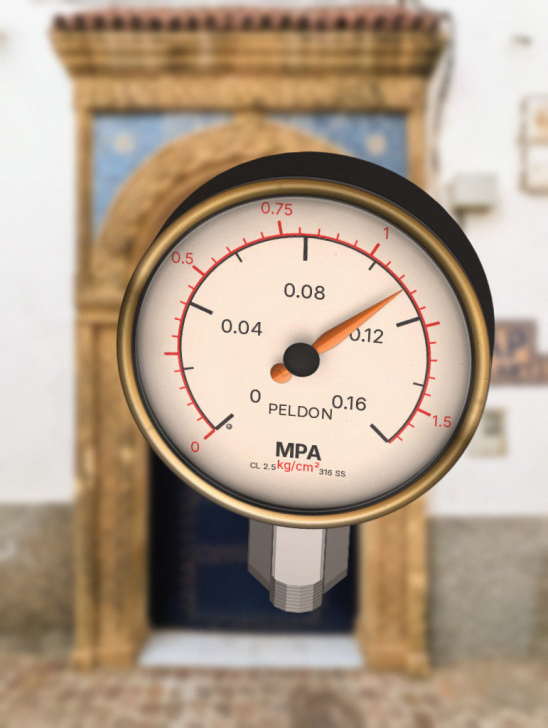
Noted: {"value": 0.11, "unit": "MPa"}
